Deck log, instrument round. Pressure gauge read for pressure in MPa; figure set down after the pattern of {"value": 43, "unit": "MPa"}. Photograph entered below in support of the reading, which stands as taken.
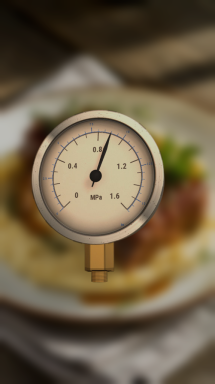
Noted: {"value": 0.9, "unit": "MPa"}
